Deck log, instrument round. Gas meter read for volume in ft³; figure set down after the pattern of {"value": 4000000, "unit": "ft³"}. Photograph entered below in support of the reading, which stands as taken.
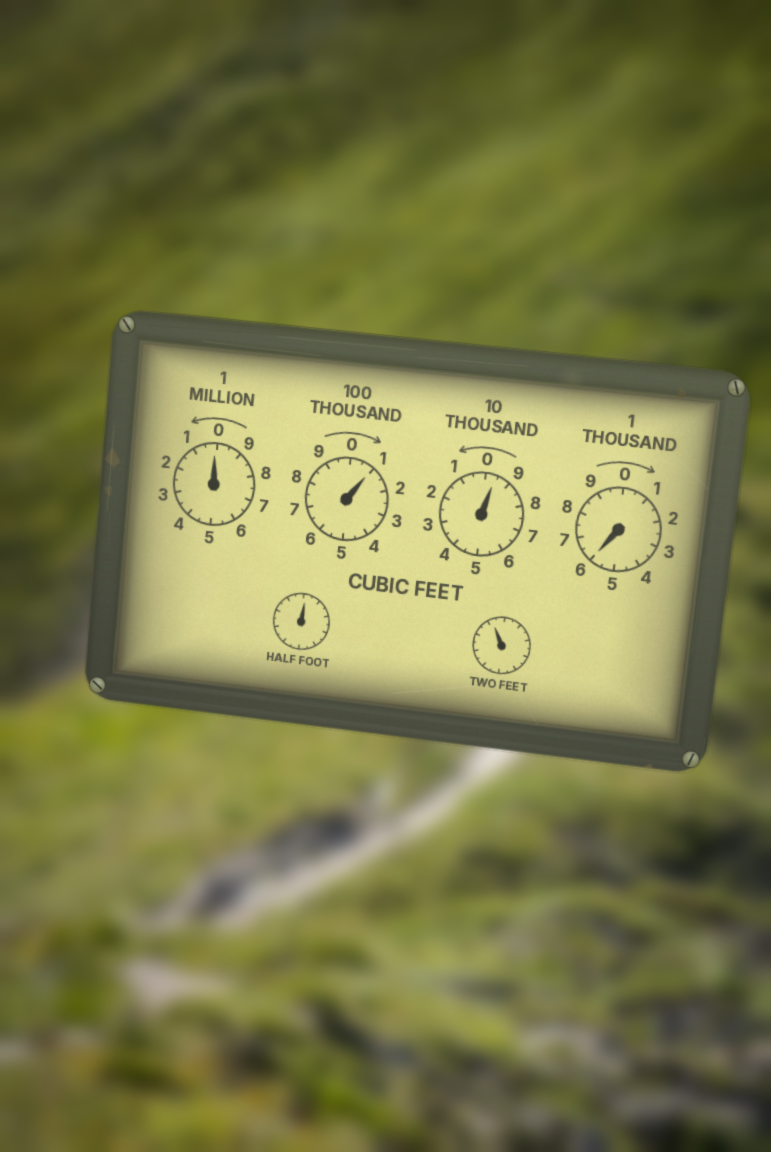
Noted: {"value": 9600, "unit": "ft³"}
